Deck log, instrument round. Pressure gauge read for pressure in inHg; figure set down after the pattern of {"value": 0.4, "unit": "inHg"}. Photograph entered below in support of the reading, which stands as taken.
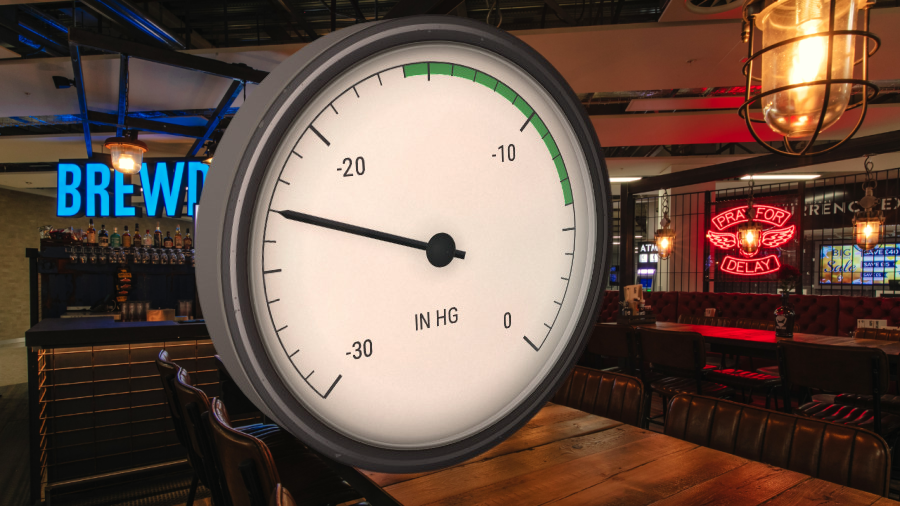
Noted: {"value": -23, "unit": "inHg"}
